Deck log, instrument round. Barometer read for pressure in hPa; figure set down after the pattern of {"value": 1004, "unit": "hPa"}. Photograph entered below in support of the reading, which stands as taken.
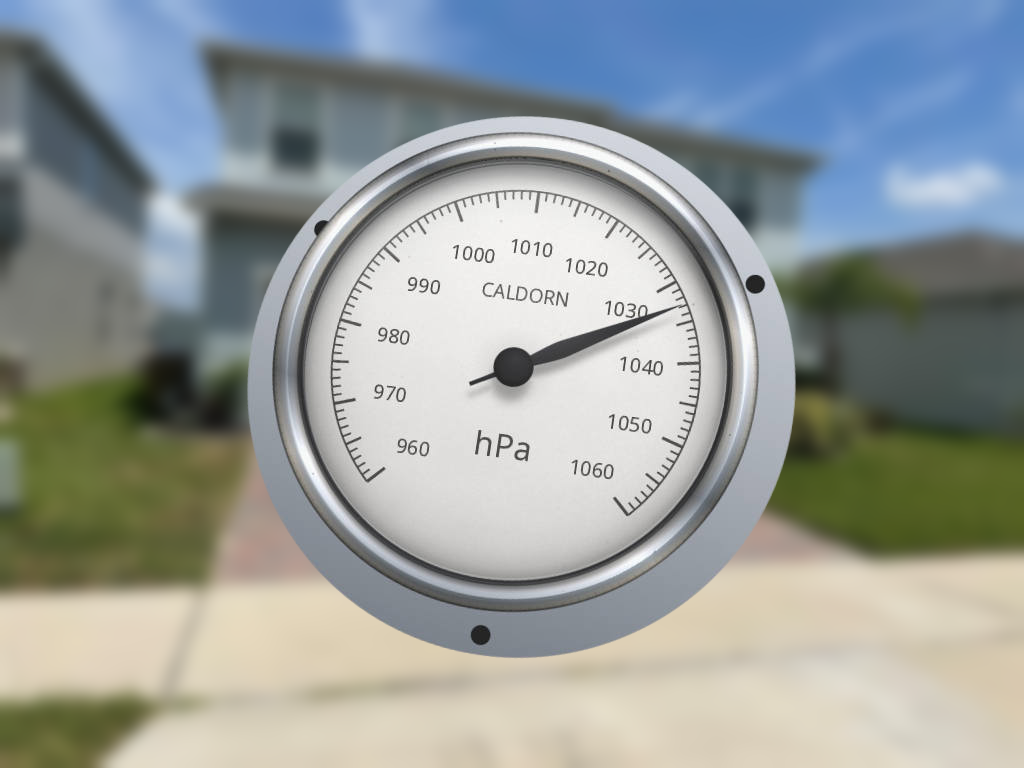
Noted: {"value": 1033, "unit": "hPa"}
